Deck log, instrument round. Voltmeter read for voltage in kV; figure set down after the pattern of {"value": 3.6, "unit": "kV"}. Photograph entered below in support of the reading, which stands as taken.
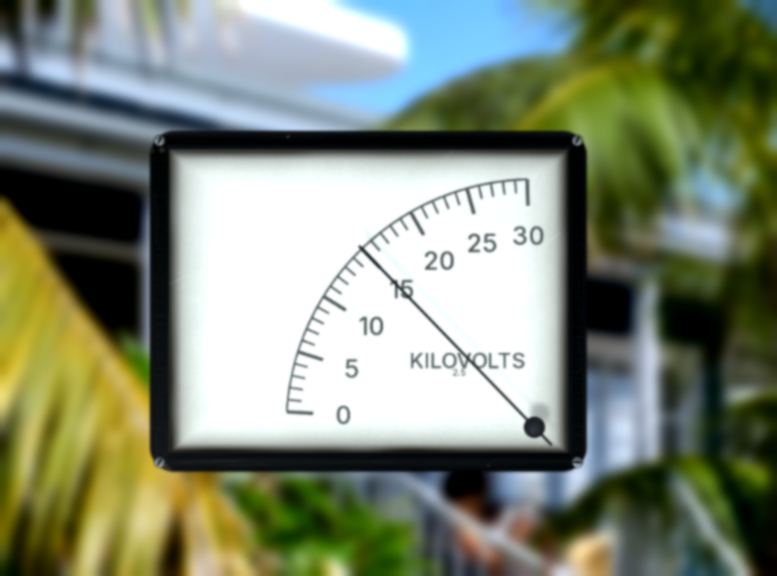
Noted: {"value": 15, "unit": "kV"}
